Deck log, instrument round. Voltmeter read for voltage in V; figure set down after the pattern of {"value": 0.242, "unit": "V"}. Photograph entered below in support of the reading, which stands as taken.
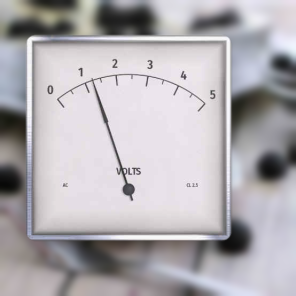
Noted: {"value": 1.25, "unit": "V"}
